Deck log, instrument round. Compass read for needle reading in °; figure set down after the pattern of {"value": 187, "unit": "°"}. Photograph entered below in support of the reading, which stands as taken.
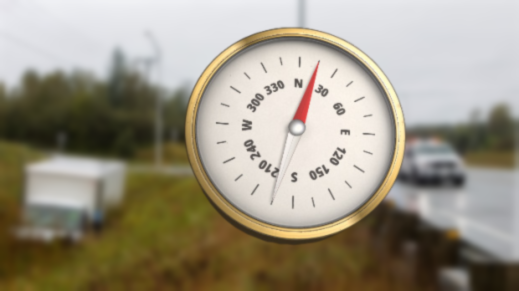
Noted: {"value": 15, "unit": "°"}
